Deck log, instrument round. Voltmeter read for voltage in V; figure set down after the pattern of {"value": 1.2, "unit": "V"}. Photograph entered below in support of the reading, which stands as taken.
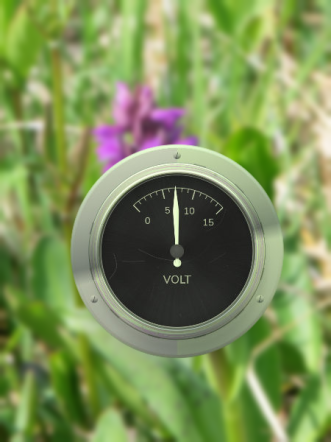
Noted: {"value": 7, "unit": "V"}
